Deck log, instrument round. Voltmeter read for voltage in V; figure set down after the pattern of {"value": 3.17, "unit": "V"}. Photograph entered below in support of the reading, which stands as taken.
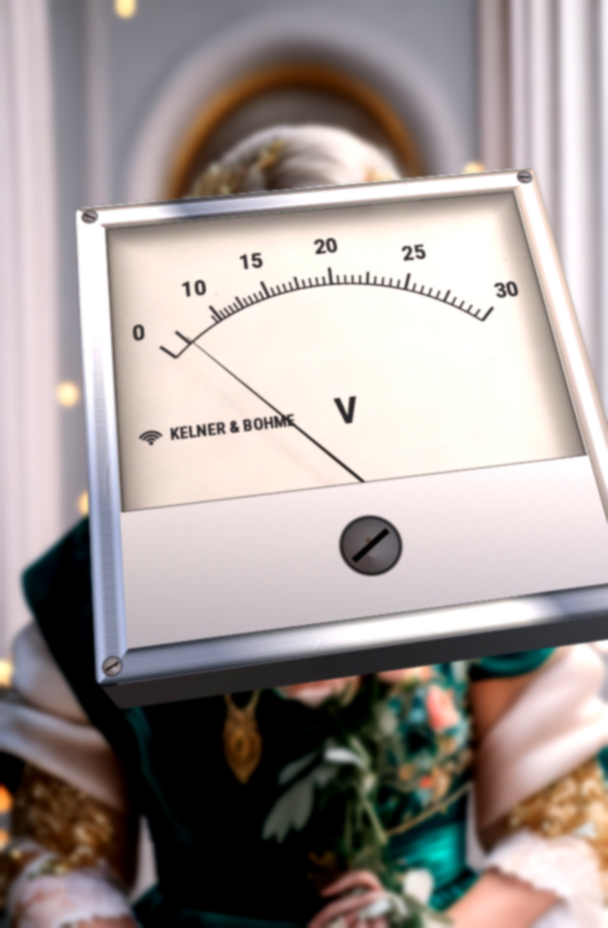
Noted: {"value": 5, "unit": "V"}
